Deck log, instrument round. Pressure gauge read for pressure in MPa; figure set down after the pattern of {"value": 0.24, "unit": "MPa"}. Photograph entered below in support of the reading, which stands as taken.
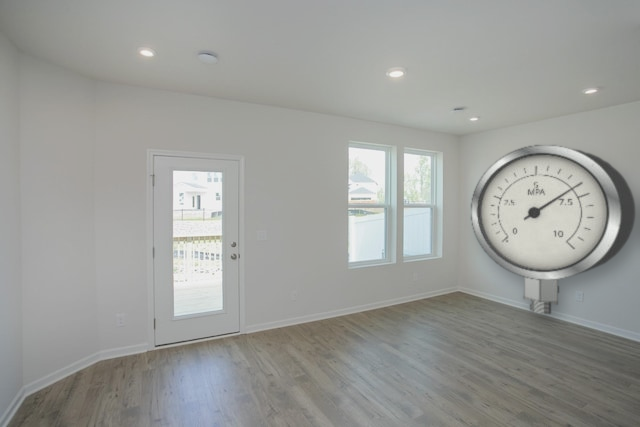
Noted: {"value": 7, "unit": "MPa"}
